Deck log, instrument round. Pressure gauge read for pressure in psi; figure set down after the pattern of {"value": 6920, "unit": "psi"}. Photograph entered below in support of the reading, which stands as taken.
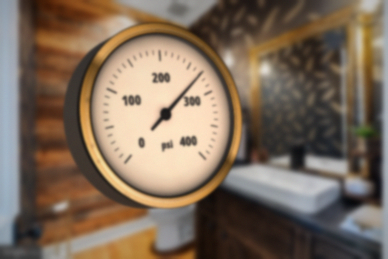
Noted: {"value": 270, "unit": "psi"}
